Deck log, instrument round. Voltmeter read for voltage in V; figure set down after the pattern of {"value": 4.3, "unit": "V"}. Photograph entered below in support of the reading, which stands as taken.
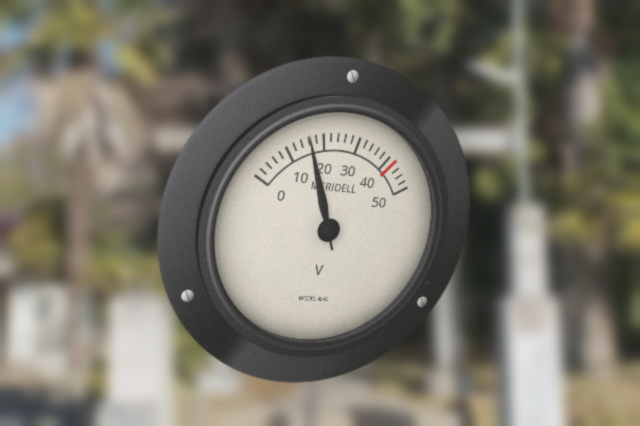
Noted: {"value": 16, "unit": "V"}
